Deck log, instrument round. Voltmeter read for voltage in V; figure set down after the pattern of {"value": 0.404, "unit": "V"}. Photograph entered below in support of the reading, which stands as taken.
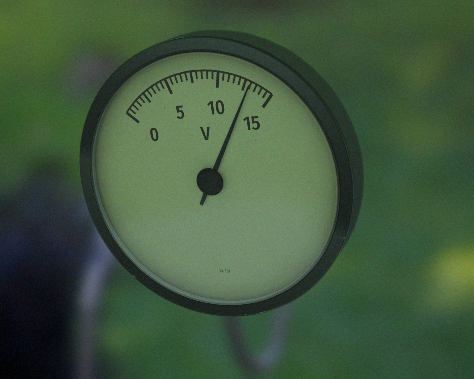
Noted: {"value": 13, "unit": "V"}
